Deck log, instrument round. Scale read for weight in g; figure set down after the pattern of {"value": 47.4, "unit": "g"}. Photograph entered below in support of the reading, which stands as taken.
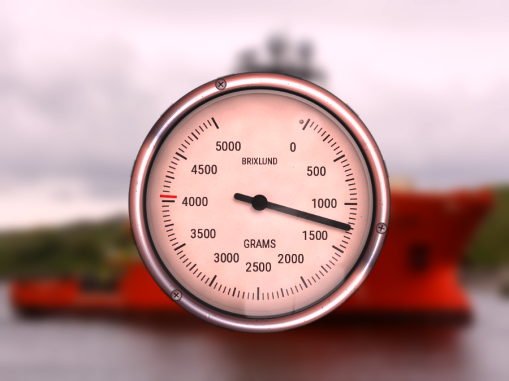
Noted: {"value": 1250, "unit": "g"}
